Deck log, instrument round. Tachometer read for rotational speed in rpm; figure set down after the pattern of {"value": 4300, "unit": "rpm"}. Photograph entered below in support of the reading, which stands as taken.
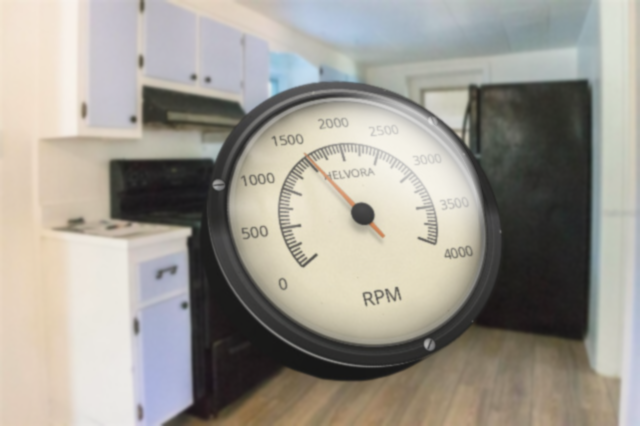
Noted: {"value": 1500, "unit": "rpm"}
